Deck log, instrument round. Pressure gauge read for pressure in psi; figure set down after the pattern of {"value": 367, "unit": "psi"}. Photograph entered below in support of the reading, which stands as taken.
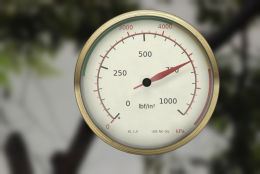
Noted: {"value": 750, "unit": "psi"}
